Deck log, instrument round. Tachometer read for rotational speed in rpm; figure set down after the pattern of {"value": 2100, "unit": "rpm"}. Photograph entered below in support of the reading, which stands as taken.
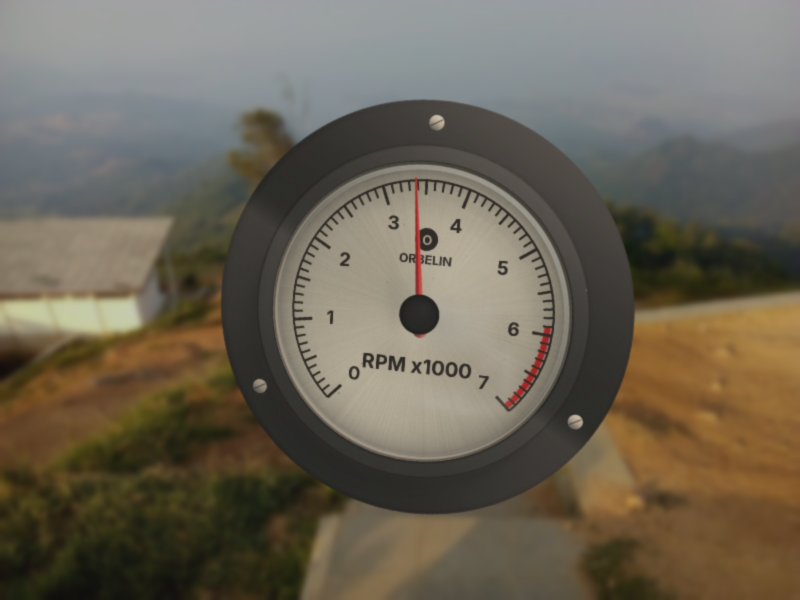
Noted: {"value": 3400, "unit": "rpm"}
